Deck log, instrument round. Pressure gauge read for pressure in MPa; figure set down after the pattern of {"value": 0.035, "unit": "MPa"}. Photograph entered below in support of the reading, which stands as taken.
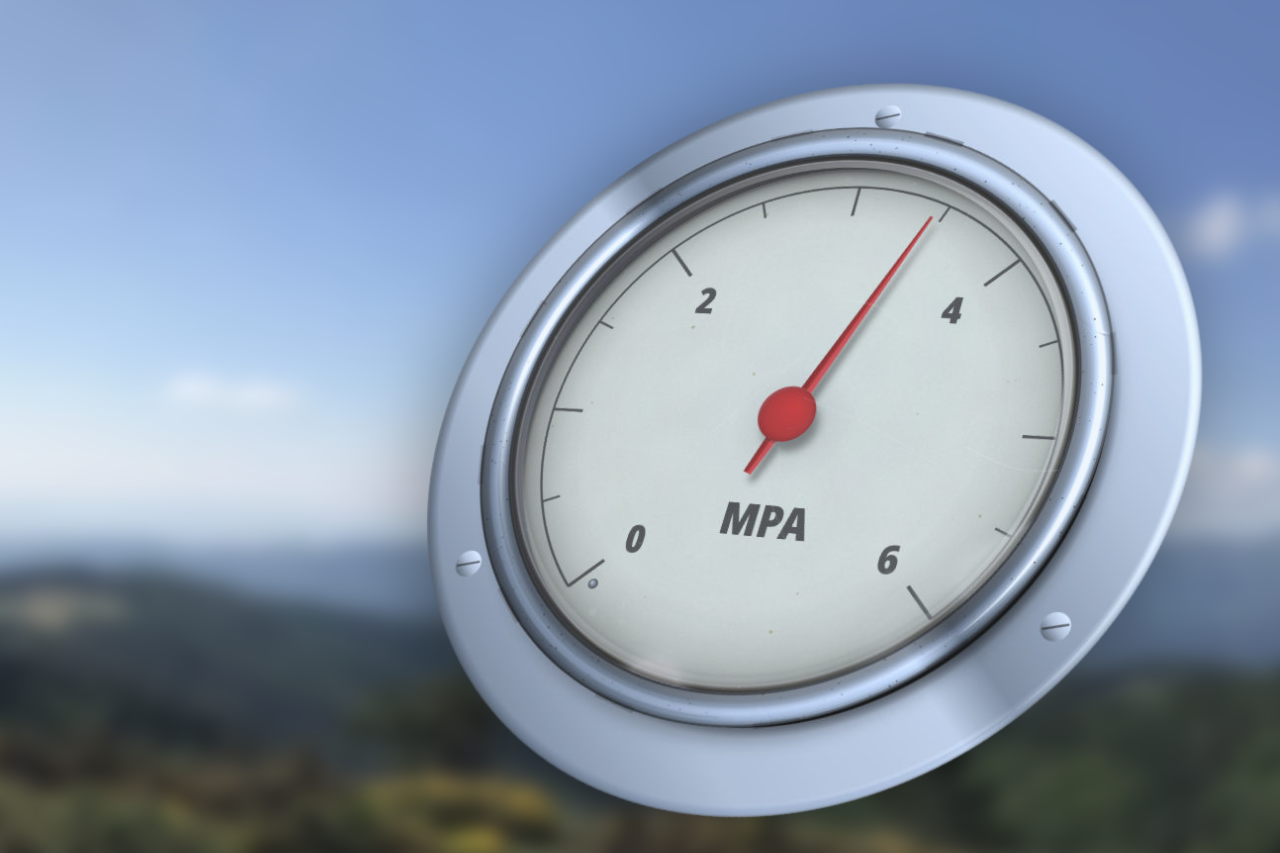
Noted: {"value": 3.5, "unit": "MPa"}
